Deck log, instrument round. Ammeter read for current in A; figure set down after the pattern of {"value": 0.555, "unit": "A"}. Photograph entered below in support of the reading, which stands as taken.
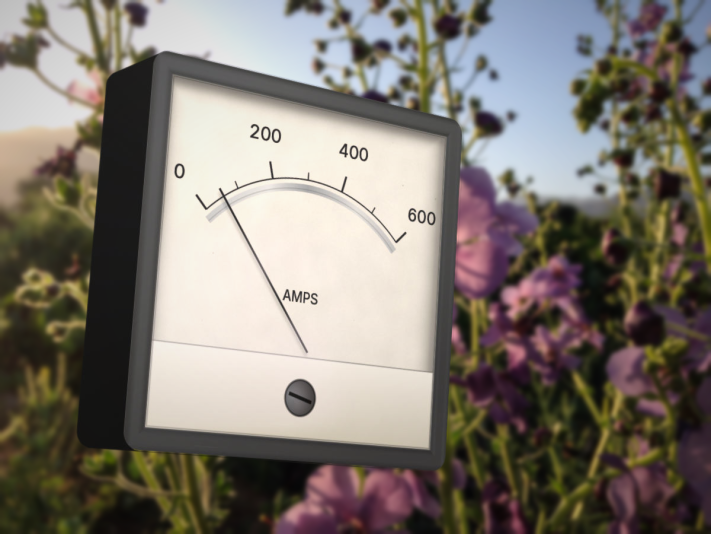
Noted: {"value": 50, "unit": "A"}
